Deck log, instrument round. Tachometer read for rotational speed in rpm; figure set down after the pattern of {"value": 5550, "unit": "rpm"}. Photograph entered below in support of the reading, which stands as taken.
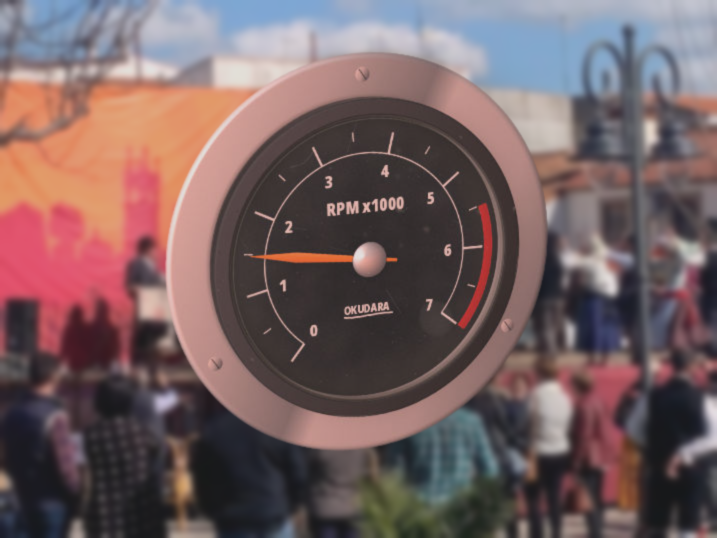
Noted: {"value": 1500, "unit": "rpm"}
